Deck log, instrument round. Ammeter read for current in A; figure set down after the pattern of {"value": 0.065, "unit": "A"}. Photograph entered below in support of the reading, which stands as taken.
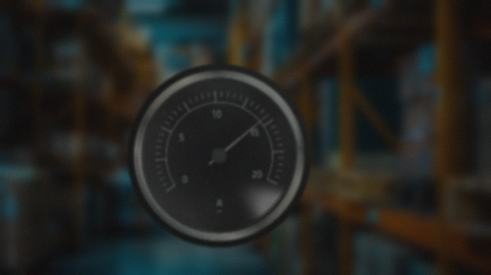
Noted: {"value": 14.5, "unit": "A"}
